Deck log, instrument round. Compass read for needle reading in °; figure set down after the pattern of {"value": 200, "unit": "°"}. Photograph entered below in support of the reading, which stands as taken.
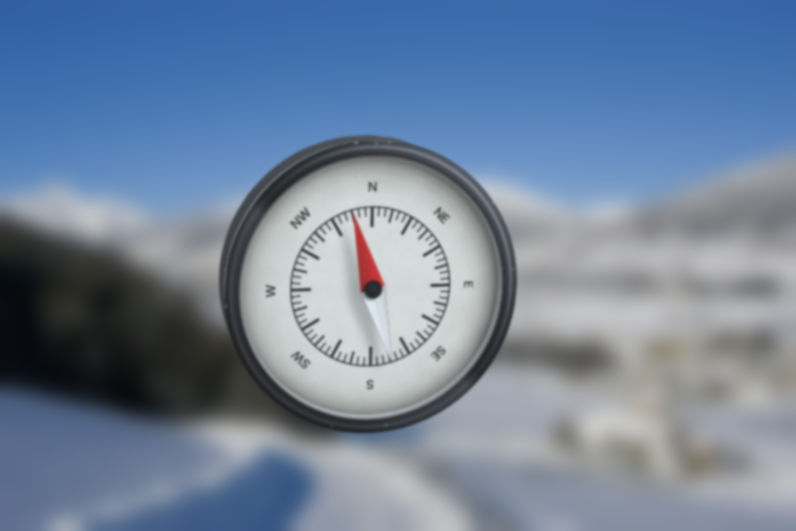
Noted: {"value": 345, "unit": "°"}
